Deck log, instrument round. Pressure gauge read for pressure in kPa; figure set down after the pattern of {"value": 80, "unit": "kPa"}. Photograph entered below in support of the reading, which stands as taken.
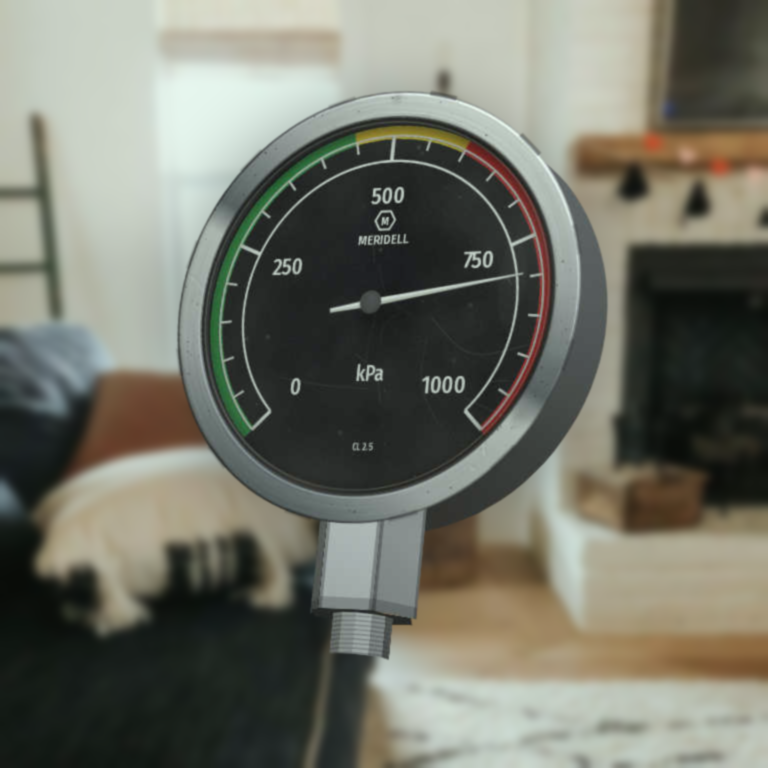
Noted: {"value": 800, "unit": "kPa"}
